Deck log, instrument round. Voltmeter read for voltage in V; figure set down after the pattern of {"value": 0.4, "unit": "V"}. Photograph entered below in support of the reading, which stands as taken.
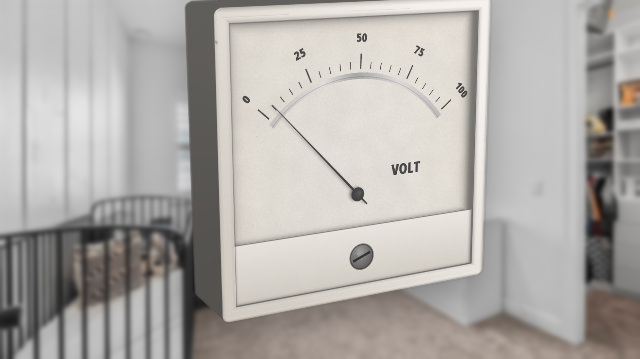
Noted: {"value": 5, "unit": "V"}
